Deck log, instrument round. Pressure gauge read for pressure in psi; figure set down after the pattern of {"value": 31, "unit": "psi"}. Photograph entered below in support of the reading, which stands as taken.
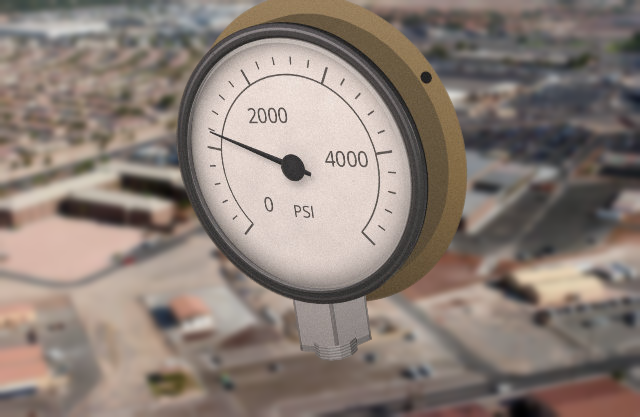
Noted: {"value": 1200, "unit": "psi"}
